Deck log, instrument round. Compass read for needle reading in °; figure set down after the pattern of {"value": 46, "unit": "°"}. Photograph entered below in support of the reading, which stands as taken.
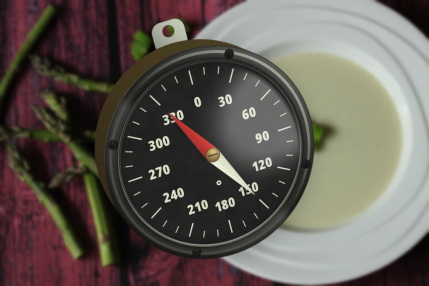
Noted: {"value": 330, "unit": "°"}
